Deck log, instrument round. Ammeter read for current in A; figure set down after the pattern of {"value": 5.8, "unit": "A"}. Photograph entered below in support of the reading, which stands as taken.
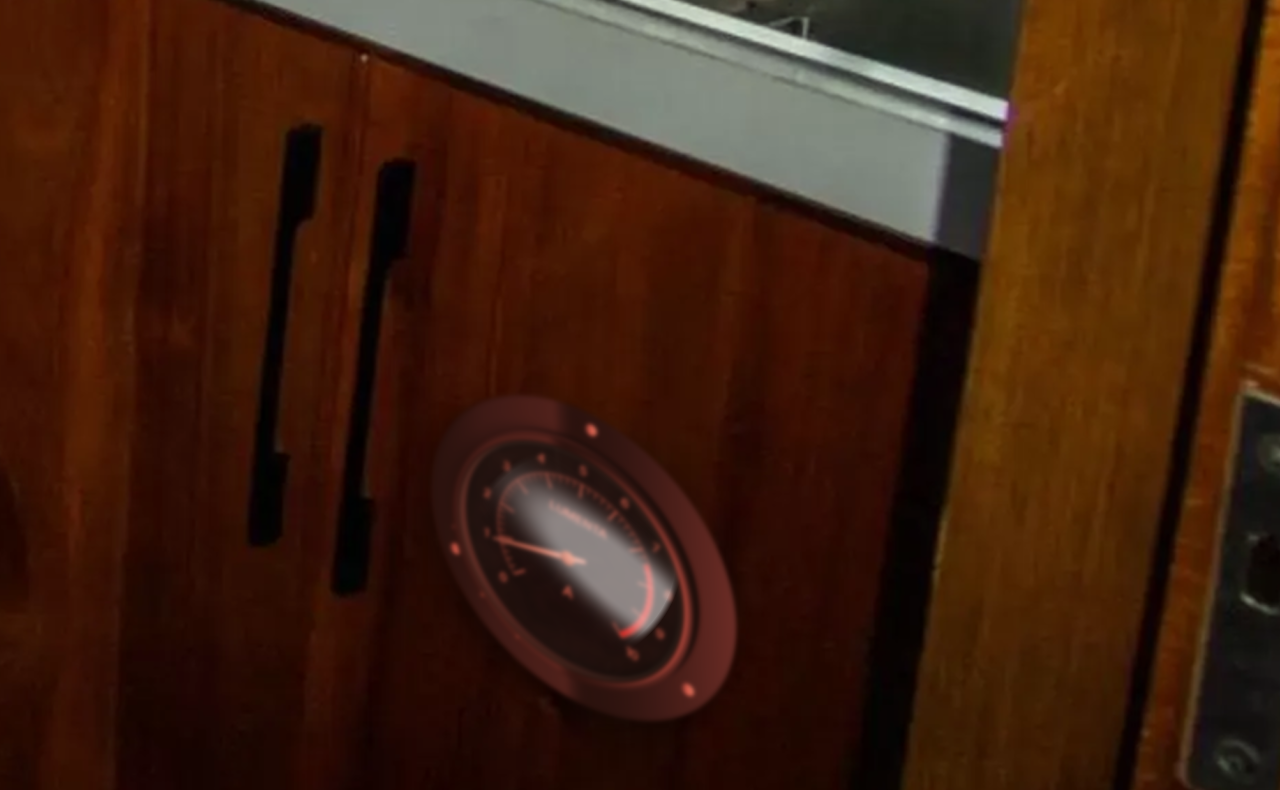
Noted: {"value": 1, "unit": "A"}
